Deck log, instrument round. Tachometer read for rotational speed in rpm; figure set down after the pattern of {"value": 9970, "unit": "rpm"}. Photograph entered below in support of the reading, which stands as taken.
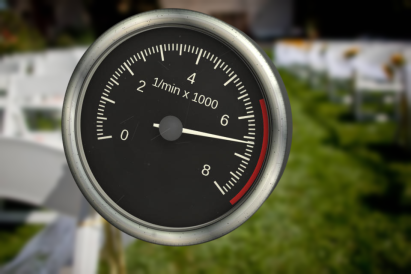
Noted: {"value": 6600, "unit": "rpm"}
